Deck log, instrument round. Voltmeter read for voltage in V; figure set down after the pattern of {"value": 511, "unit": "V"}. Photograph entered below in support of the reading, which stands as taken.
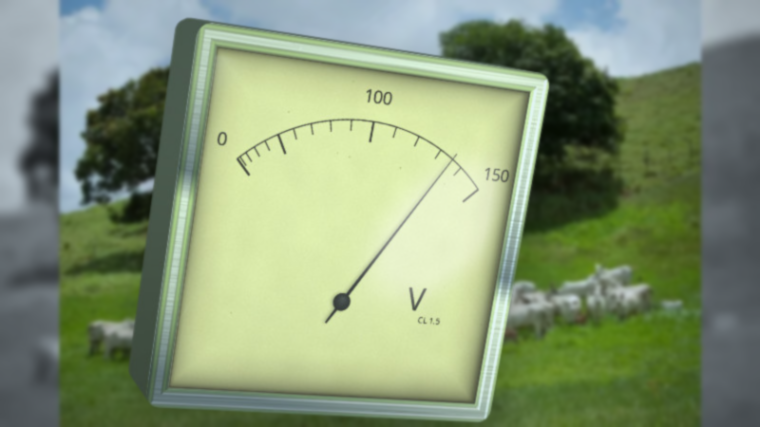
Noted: {"value": 135, "unit": "V"}
